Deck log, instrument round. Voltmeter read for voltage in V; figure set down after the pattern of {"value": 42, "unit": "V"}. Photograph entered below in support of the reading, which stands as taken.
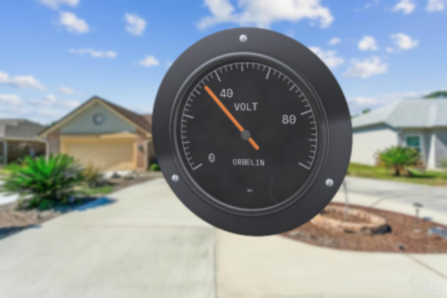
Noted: {"value": 34, "unit": "V"}
